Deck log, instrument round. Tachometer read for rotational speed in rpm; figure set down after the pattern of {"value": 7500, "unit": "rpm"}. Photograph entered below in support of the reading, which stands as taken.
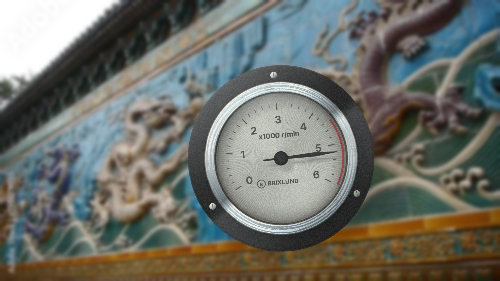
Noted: {"value": 5200, "unit": "rpm"}
